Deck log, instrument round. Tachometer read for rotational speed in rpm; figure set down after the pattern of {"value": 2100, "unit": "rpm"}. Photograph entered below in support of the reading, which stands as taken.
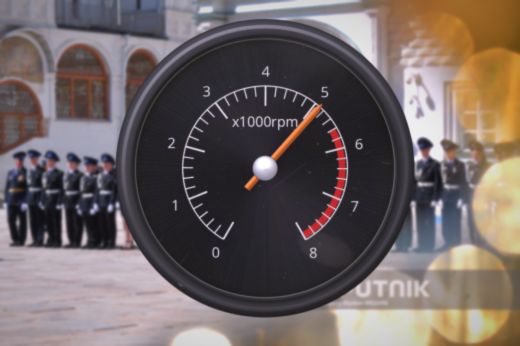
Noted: {"value": 5100, "unit": "rpm"}
